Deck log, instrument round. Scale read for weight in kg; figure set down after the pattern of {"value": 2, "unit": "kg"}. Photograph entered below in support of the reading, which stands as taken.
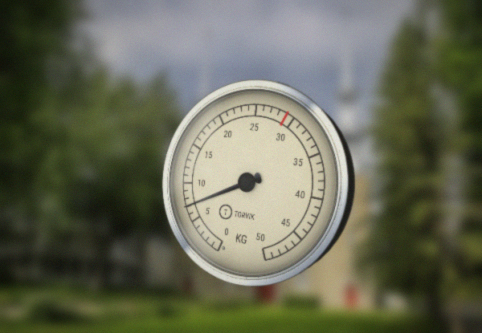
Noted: {"value": 7, "unit": "kg"}
